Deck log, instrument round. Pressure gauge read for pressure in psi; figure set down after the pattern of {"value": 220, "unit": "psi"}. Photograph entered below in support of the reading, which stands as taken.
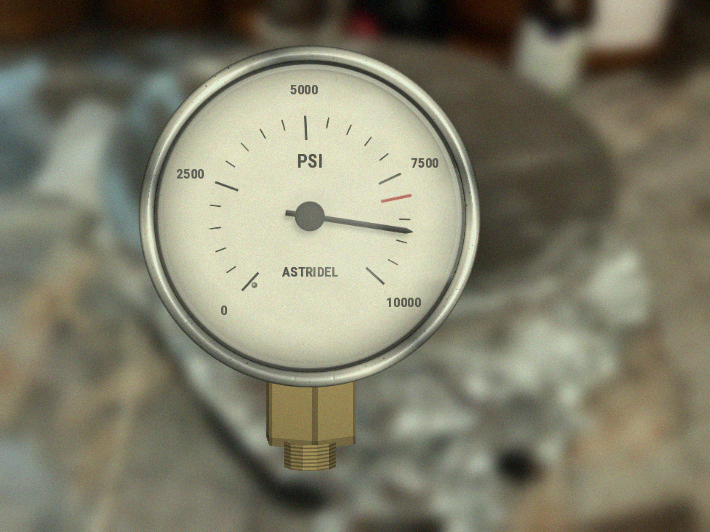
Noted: {"value": 8750, "unit": "psi"}
